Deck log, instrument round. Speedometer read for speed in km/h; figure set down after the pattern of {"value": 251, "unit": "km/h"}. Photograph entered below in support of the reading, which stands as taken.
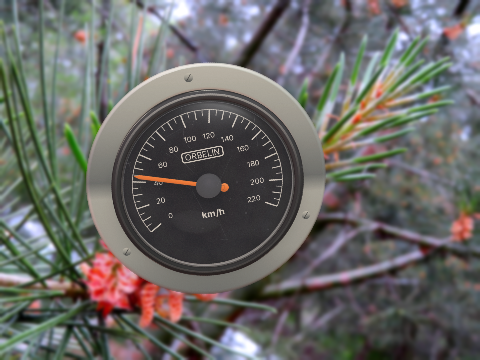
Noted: {"value": 45, "unit": "km/h"}
